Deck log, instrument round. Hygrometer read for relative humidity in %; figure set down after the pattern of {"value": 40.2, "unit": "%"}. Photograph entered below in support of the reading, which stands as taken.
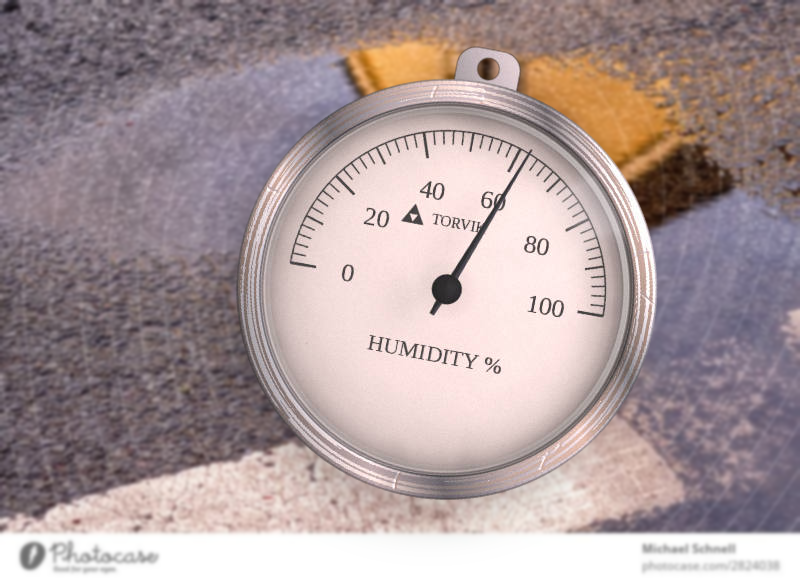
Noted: {"value": 62, "unit": "%"}
